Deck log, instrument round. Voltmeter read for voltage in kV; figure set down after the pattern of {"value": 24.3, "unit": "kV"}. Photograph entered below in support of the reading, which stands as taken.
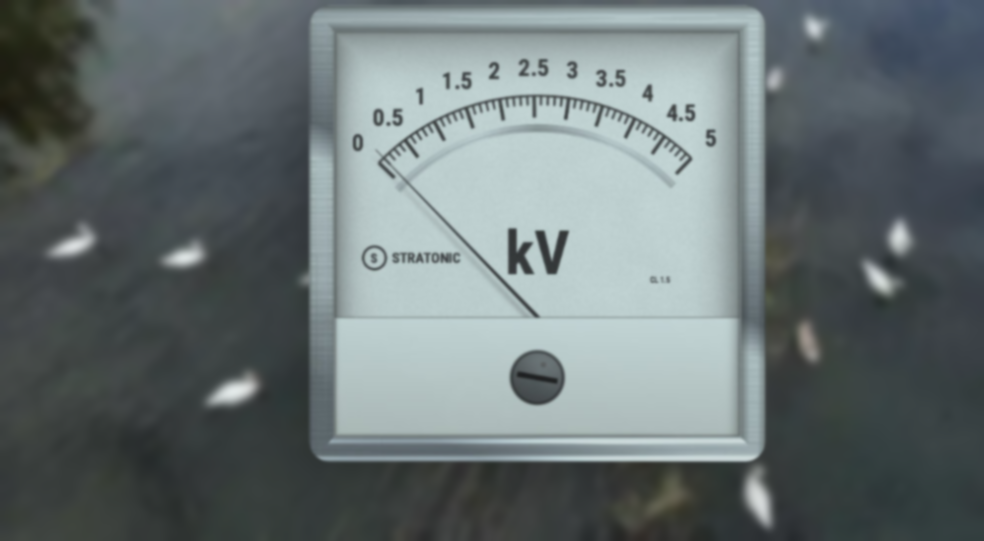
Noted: {"value": 0.1, "unit": "kV"}
